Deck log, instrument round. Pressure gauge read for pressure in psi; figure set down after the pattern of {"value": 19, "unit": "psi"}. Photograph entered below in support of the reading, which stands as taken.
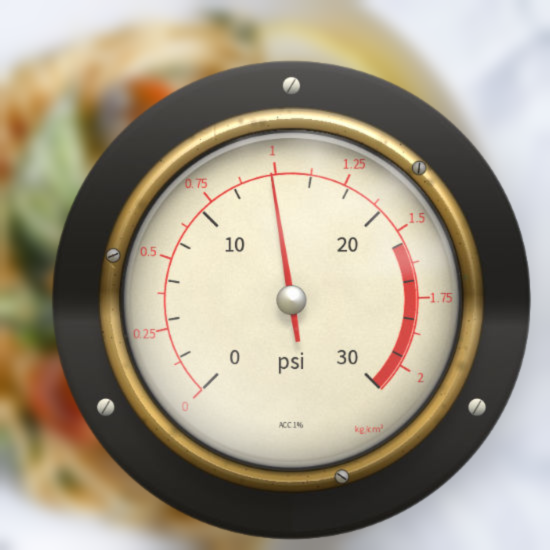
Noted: {"value": 14, "unit": "psi"}
